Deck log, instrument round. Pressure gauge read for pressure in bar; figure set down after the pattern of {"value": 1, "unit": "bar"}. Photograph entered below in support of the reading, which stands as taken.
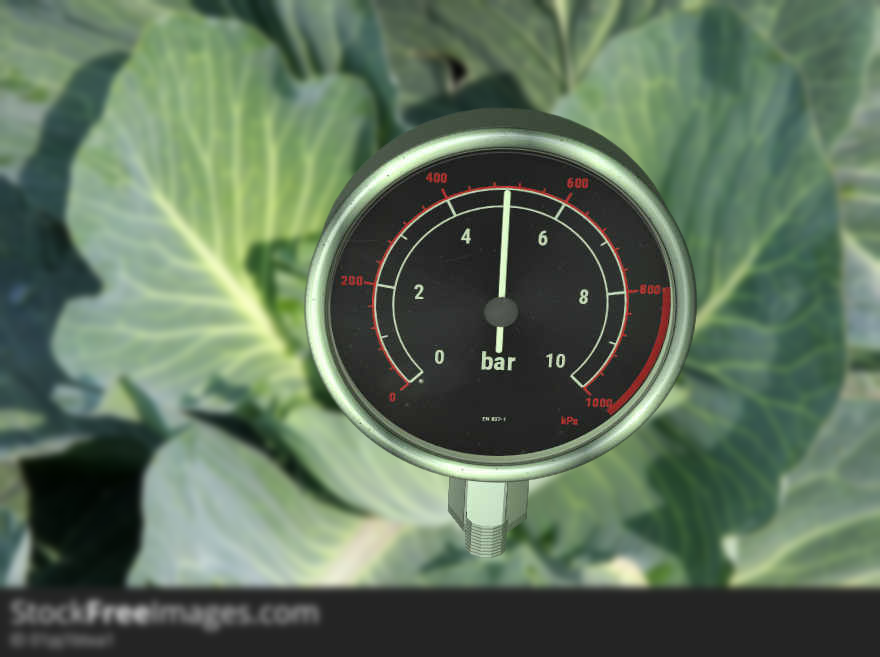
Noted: {"value": 5, "unit": "bar"}
